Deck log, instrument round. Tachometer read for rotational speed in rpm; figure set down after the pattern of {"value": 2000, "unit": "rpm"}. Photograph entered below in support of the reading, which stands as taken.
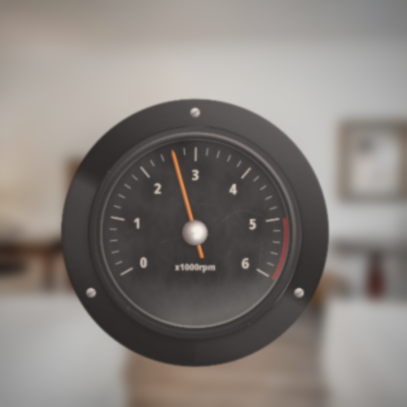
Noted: {"value": 2600, "unit": "rpm"}
